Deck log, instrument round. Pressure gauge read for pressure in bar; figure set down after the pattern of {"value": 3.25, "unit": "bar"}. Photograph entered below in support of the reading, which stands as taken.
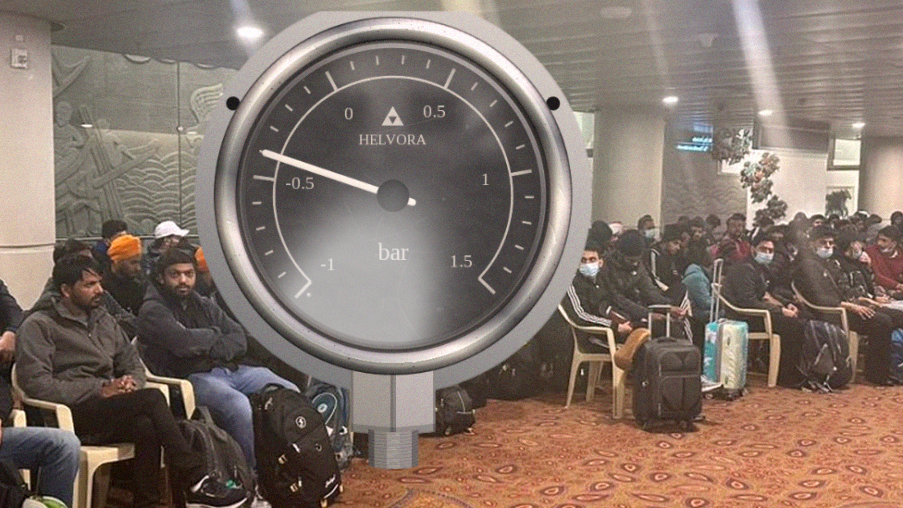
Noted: {"value": -0.4, "unit": "bar"}
